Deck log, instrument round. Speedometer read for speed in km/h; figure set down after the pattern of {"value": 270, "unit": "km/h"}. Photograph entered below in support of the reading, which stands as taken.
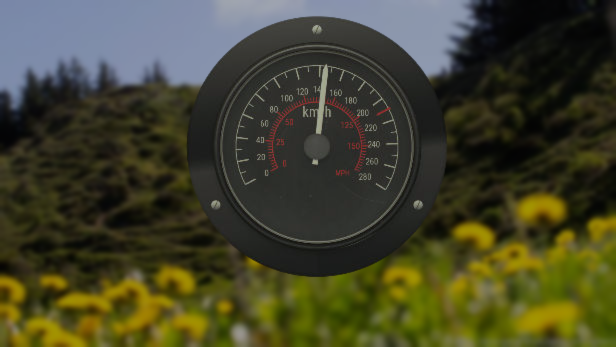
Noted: {"value": 145, "unit": "km/h"}
